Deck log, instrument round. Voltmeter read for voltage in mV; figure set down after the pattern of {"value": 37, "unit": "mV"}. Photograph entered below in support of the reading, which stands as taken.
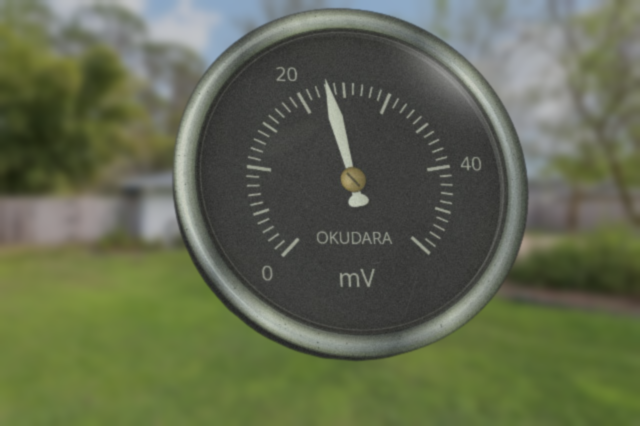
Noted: {"value": 23, "unit": "mV"}
